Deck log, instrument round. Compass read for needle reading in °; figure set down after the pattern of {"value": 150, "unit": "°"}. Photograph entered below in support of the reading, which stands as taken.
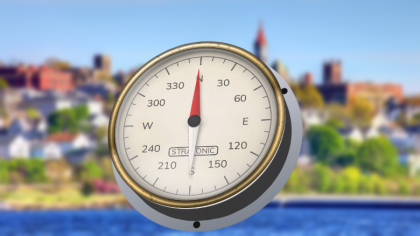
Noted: {"value": 0, "unit": "°"}
